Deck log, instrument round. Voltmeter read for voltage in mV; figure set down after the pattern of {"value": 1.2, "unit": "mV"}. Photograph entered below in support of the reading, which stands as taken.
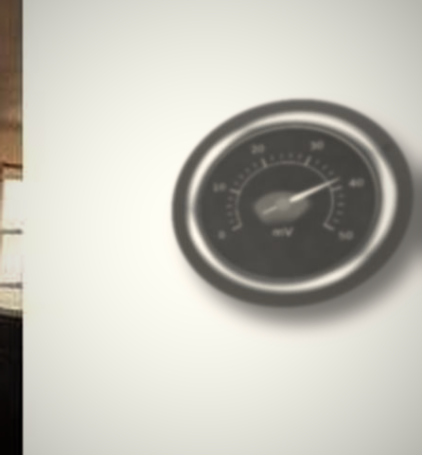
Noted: {"value": 38, "unit": "mV"}
